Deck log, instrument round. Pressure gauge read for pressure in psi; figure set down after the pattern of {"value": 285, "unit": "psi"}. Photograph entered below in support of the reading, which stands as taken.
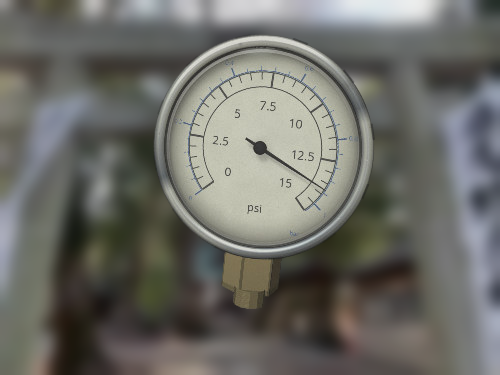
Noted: {"value": 13.75, "unit": "psi"}
